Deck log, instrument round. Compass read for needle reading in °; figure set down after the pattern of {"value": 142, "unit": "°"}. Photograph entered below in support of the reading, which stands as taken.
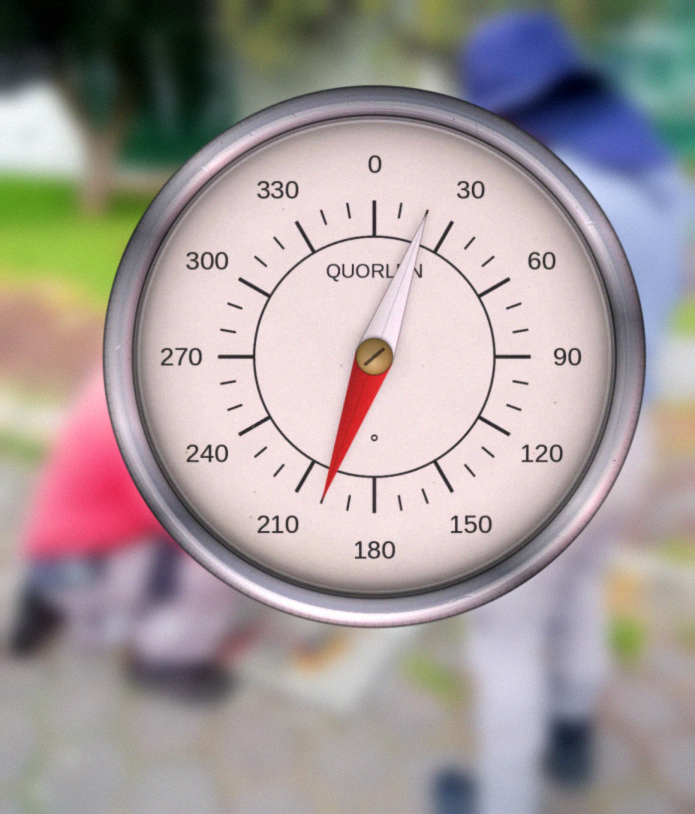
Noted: {"value": 200, "unit": "°"}
